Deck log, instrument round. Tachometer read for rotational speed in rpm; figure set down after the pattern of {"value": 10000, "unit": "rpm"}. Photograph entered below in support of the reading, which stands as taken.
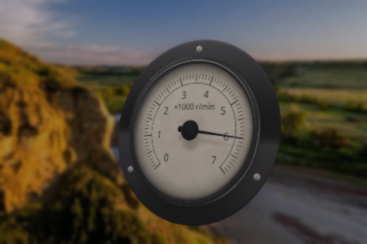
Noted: {"value": 6000, "unit": "rpm"}
